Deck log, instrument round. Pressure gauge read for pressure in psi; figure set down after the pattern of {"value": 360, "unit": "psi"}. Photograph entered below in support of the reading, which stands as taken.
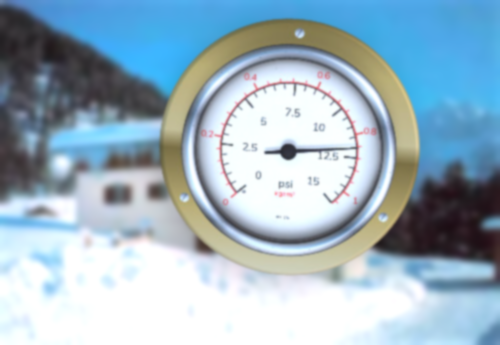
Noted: {"value": 12, "unit": "psi"}
